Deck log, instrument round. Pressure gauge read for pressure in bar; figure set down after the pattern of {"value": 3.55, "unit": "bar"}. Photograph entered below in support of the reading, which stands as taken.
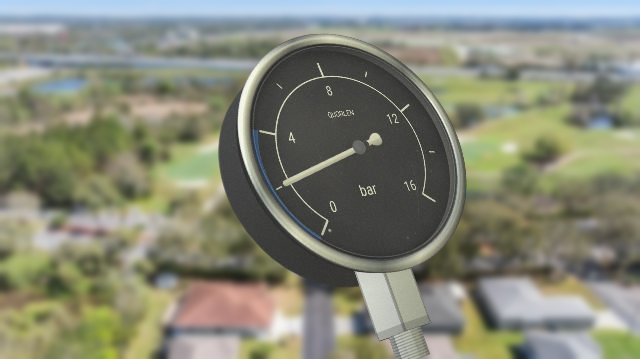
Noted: {"value": 2, "unit": "bar"}
